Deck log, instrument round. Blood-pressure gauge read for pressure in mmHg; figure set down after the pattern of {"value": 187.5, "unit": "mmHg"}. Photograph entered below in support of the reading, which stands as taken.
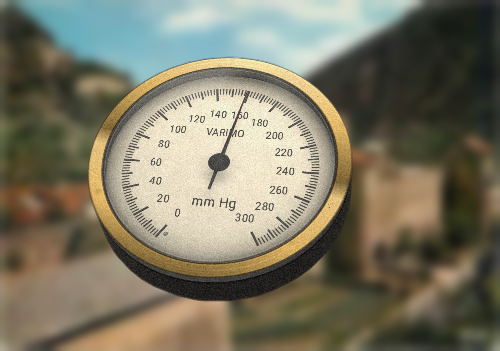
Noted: {"value": 160, "unit": "mmHg"}
